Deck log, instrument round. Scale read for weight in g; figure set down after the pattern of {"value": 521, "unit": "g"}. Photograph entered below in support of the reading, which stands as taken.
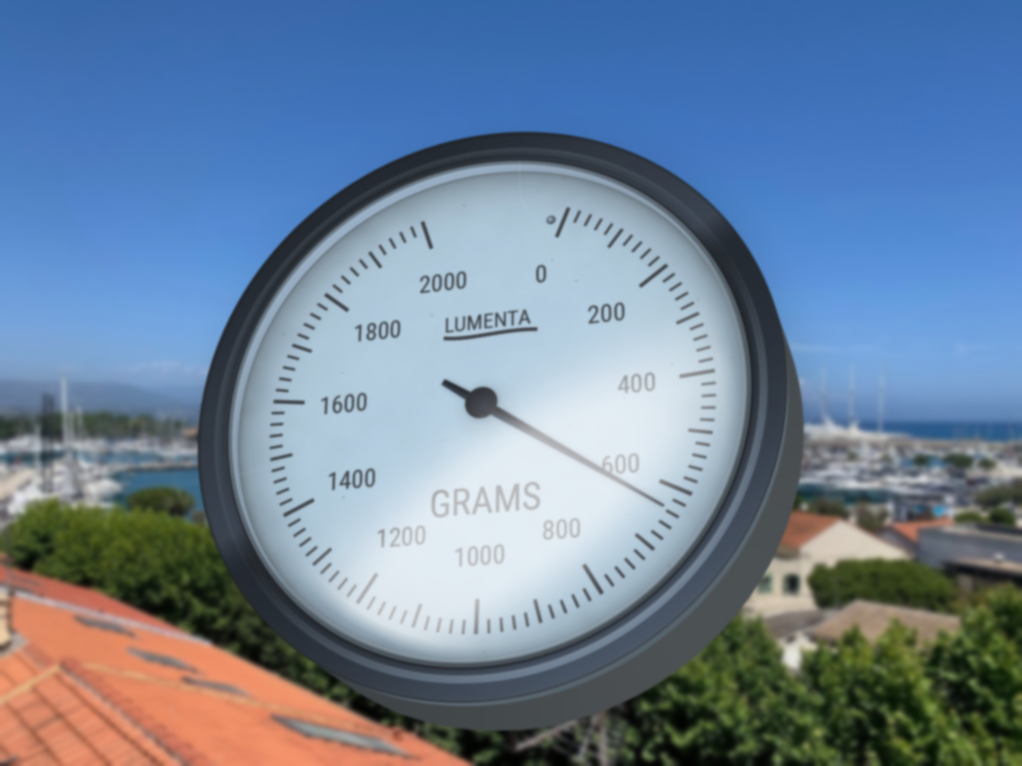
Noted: {"value": 640, "unit": "g"}
